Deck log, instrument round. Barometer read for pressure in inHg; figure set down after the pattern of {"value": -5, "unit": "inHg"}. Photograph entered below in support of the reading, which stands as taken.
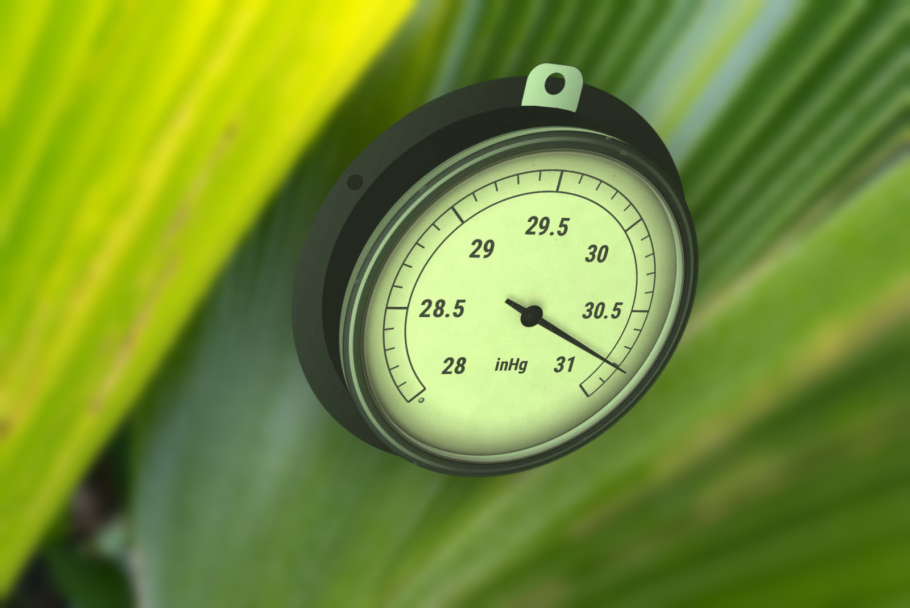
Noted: {"value": 30.8, "unit": "inHg"}
